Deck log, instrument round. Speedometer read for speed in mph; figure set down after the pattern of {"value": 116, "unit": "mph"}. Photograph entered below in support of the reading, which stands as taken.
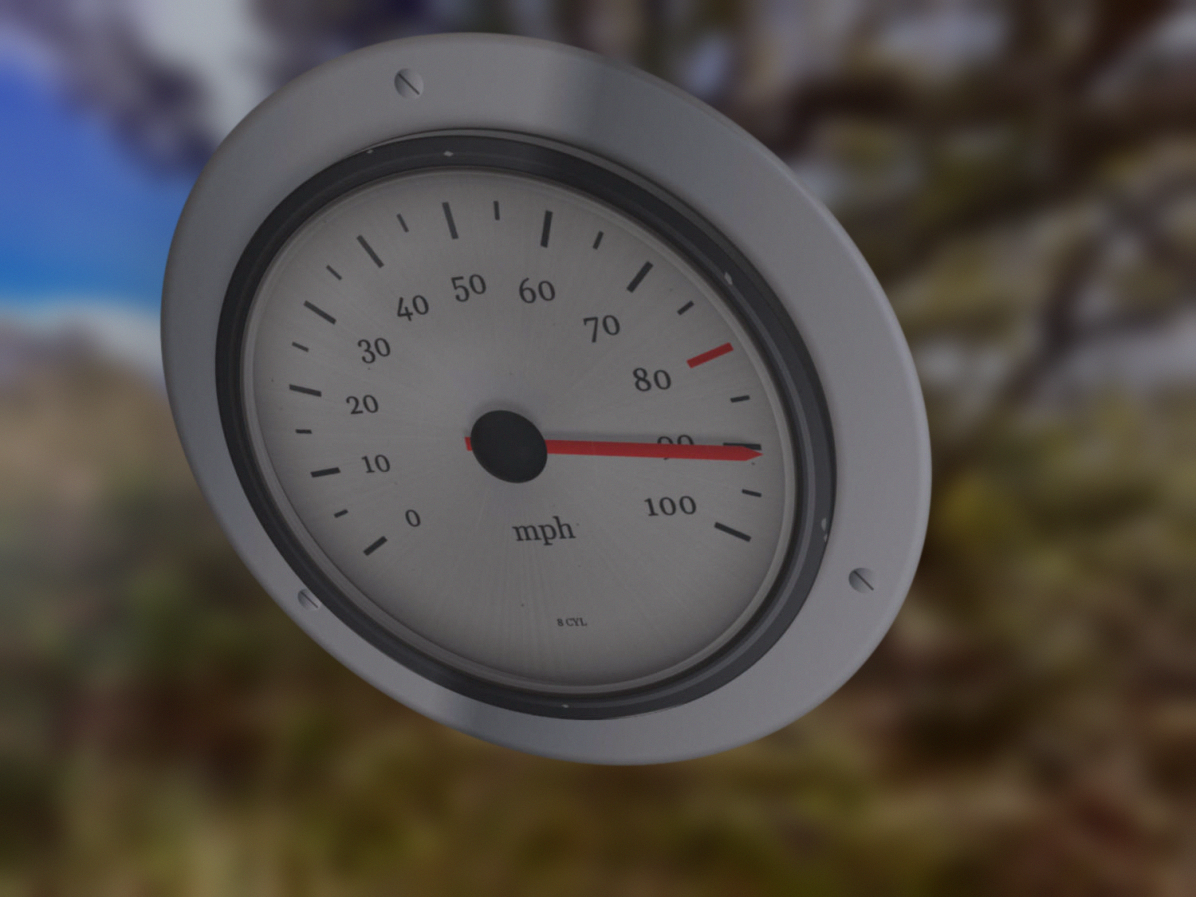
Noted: {"value": 90, "unit": "mph"}
